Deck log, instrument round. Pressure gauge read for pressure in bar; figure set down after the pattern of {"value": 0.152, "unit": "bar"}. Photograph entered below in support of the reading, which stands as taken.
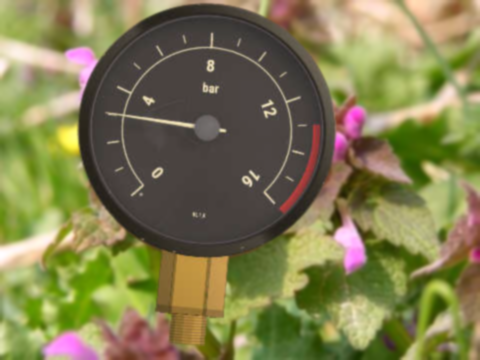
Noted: {"value": 3, "unit": "bar"}
